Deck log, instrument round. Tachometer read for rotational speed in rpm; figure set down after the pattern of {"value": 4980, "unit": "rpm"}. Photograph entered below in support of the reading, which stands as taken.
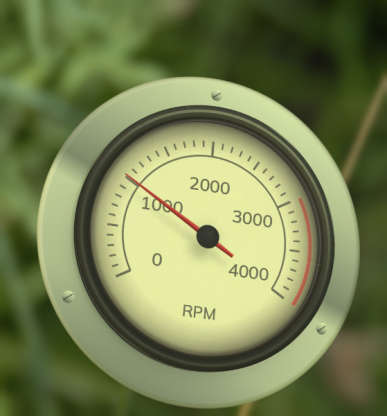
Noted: {"value": 1000, "unit": "rpm"}
